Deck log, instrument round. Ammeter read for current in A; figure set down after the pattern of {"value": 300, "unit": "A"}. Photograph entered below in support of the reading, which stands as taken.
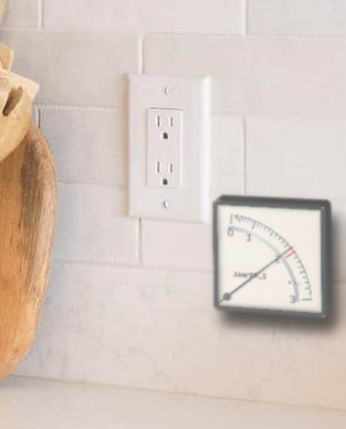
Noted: {"value": 2, "unit": "A"}
